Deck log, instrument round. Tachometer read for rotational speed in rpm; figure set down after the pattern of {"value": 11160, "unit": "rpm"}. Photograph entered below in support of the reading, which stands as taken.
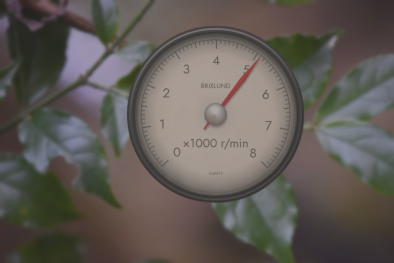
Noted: {"value": 5100, "unit": "rpm"}
